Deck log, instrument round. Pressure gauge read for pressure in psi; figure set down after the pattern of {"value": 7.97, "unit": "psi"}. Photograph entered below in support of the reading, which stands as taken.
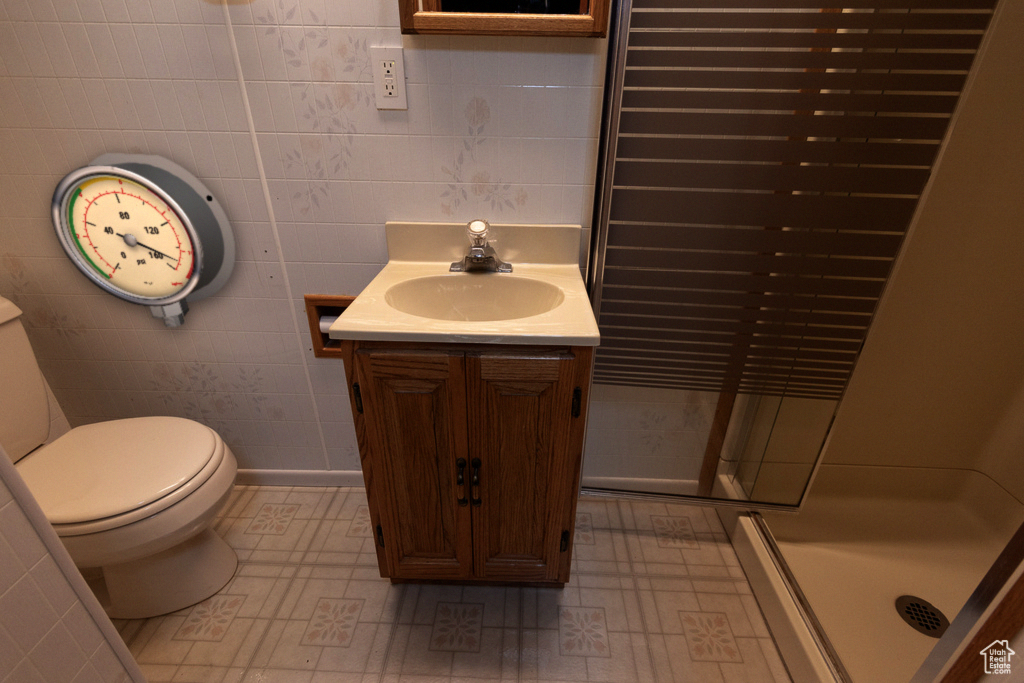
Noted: {"value": 150, "unit": "psi"}
